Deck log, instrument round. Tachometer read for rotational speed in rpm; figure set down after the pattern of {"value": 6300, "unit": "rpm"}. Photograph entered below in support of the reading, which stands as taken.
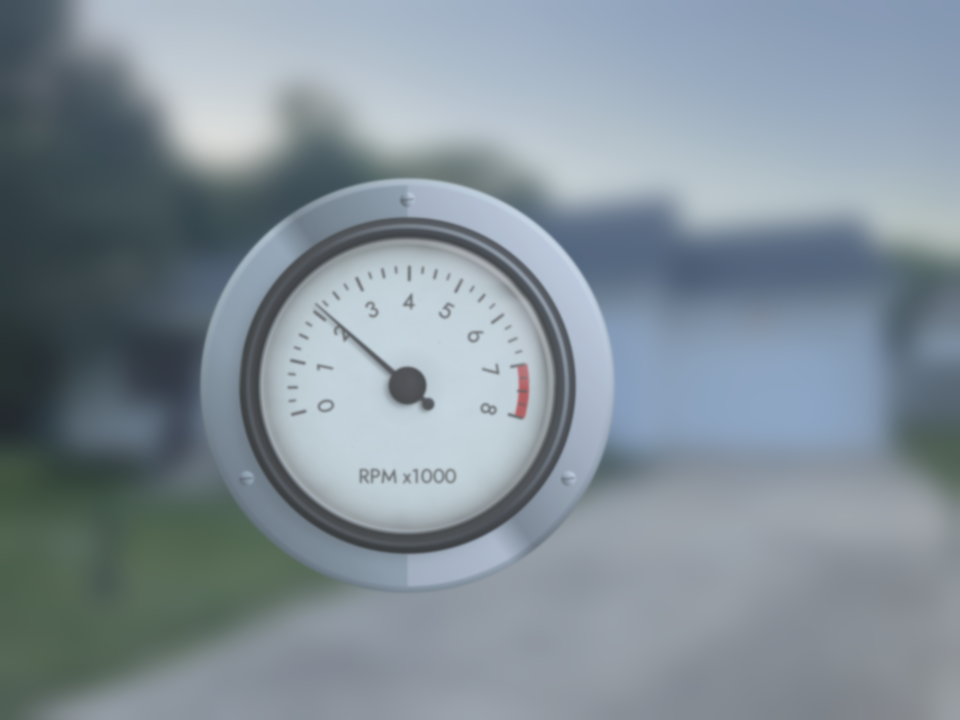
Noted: {"value": 2125, "unit": "rpm"}
